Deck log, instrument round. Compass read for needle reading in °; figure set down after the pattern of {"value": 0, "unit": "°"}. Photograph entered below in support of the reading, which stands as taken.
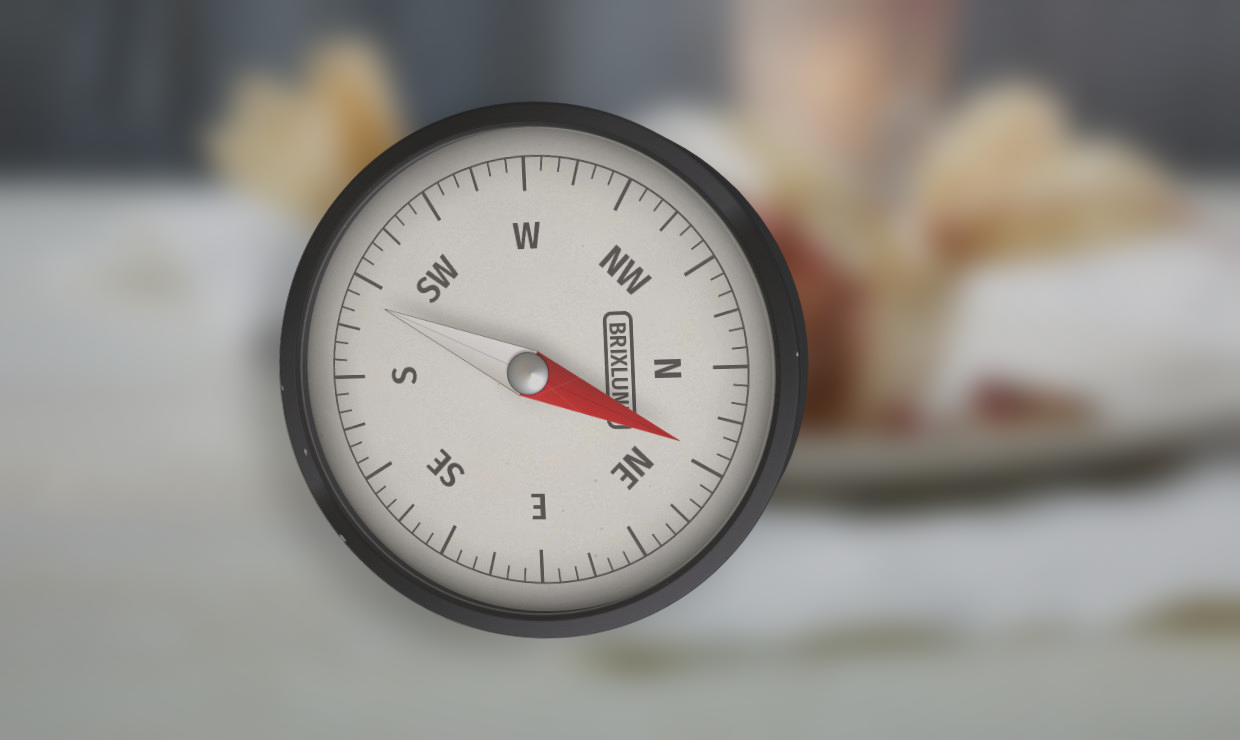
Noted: {"value": 25, "unit": "°"}
